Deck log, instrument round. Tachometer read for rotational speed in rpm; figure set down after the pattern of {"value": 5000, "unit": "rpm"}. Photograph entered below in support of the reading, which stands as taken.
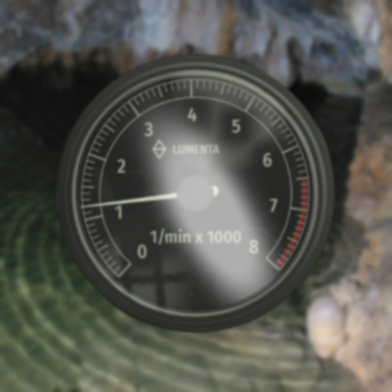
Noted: {"value": 1200, "unit": "rpm"}
